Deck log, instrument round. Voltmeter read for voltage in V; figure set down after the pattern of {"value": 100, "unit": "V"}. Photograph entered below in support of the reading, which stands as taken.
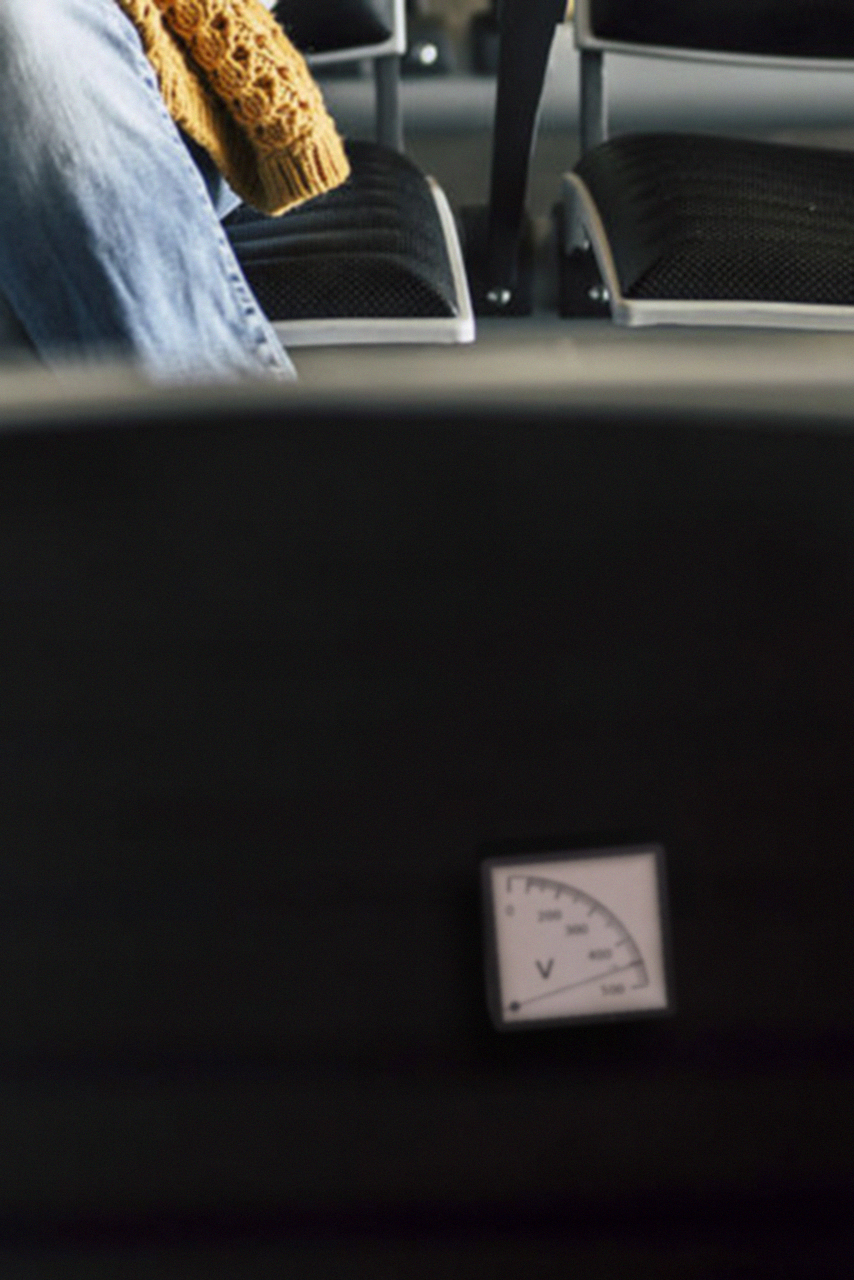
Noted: {"value": 450, "unit": "V"}
